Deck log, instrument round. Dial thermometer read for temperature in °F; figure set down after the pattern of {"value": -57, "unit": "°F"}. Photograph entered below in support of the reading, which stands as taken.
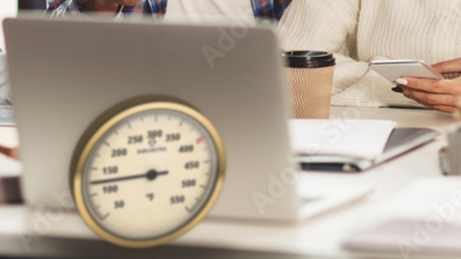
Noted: {"value": 125, "unit": "°F"}
